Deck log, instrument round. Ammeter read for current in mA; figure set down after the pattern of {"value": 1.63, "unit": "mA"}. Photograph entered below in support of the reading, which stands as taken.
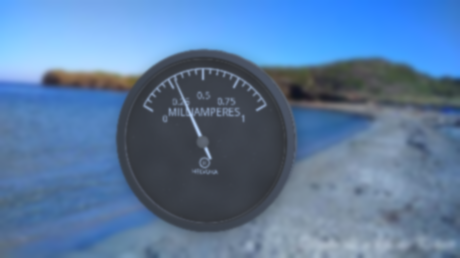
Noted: {"value": 0.3, "unit": "mA"}
